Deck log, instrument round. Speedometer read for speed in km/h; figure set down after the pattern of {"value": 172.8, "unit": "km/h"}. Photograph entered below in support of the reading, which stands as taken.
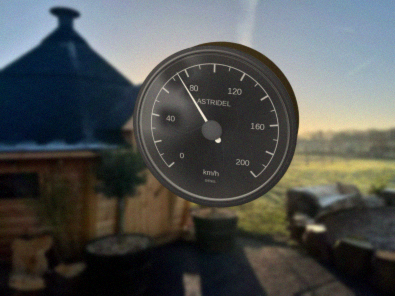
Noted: {"value": 75, "unit": "km/h"}
